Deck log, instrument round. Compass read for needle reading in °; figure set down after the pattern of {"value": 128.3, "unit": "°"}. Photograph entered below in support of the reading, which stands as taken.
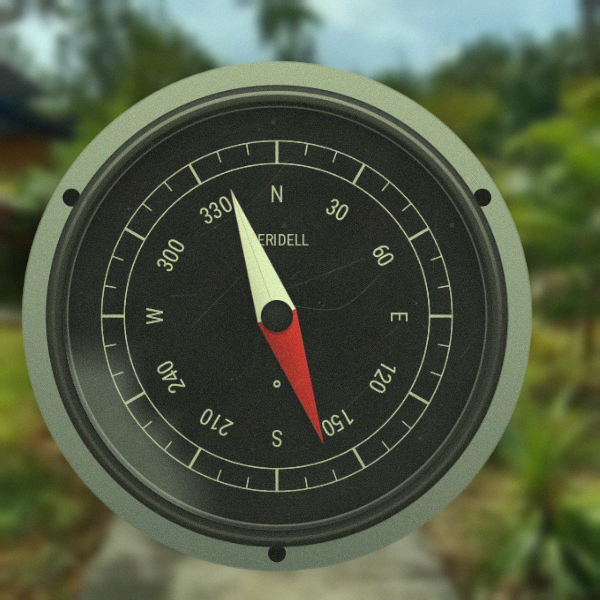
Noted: {"value": 160, "unit": "°"}
